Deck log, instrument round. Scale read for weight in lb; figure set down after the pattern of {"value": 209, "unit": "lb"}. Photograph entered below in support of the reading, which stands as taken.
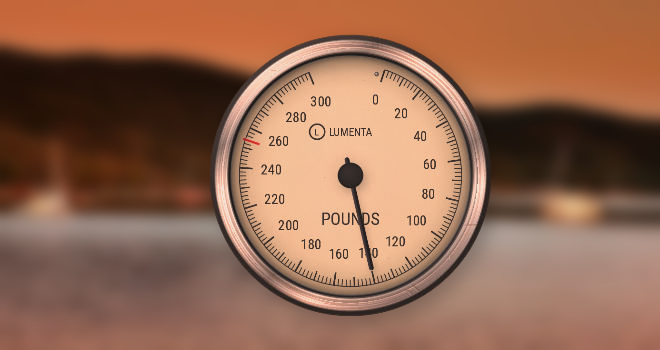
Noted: {"value": 140, "unit": "lb"}
